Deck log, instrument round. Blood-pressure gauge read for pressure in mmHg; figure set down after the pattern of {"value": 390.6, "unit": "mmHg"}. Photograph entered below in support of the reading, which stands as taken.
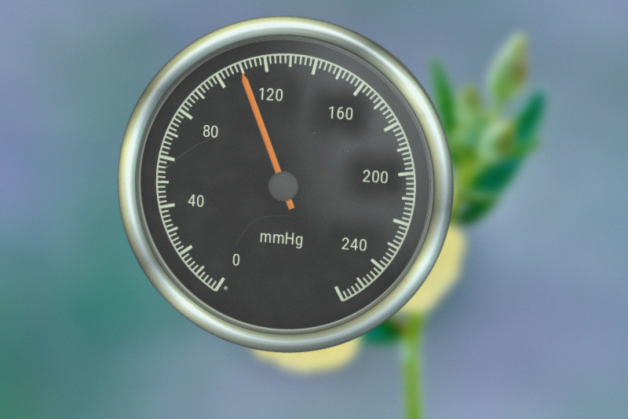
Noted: {"value": 110, "unit": "mmHg"}
